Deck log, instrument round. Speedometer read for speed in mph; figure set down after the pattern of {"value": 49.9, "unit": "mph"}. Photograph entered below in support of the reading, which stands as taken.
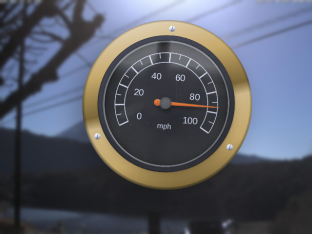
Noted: {"value": 87.5, "unit": "mph"}
